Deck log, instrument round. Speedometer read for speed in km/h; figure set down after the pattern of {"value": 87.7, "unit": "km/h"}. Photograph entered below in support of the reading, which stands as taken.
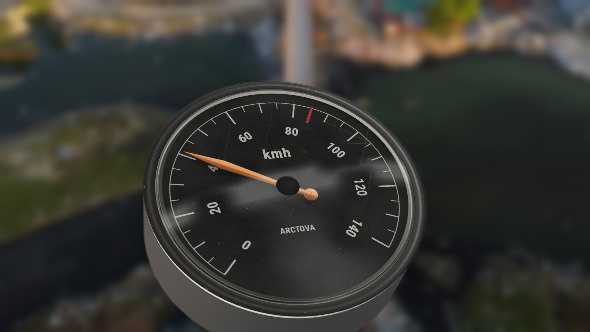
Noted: {"value": 40, "unit": "km/h"}
